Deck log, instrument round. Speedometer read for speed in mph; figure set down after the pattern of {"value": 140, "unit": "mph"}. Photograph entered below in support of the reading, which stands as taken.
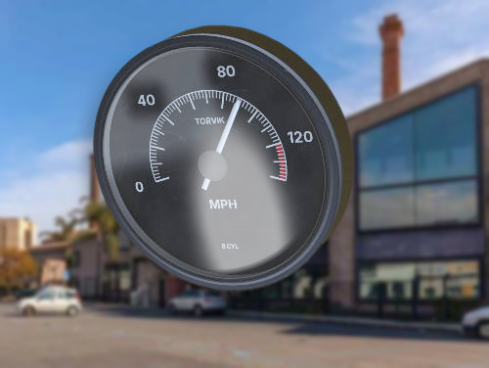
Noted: {"value": 90, "unit": "mph"}
